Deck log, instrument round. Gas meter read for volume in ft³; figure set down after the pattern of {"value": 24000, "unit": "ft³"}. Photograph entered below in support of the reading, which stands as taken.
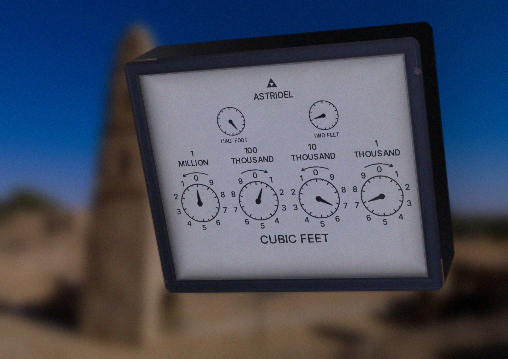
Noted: {"value": 6700, "unit": "ft³"}
